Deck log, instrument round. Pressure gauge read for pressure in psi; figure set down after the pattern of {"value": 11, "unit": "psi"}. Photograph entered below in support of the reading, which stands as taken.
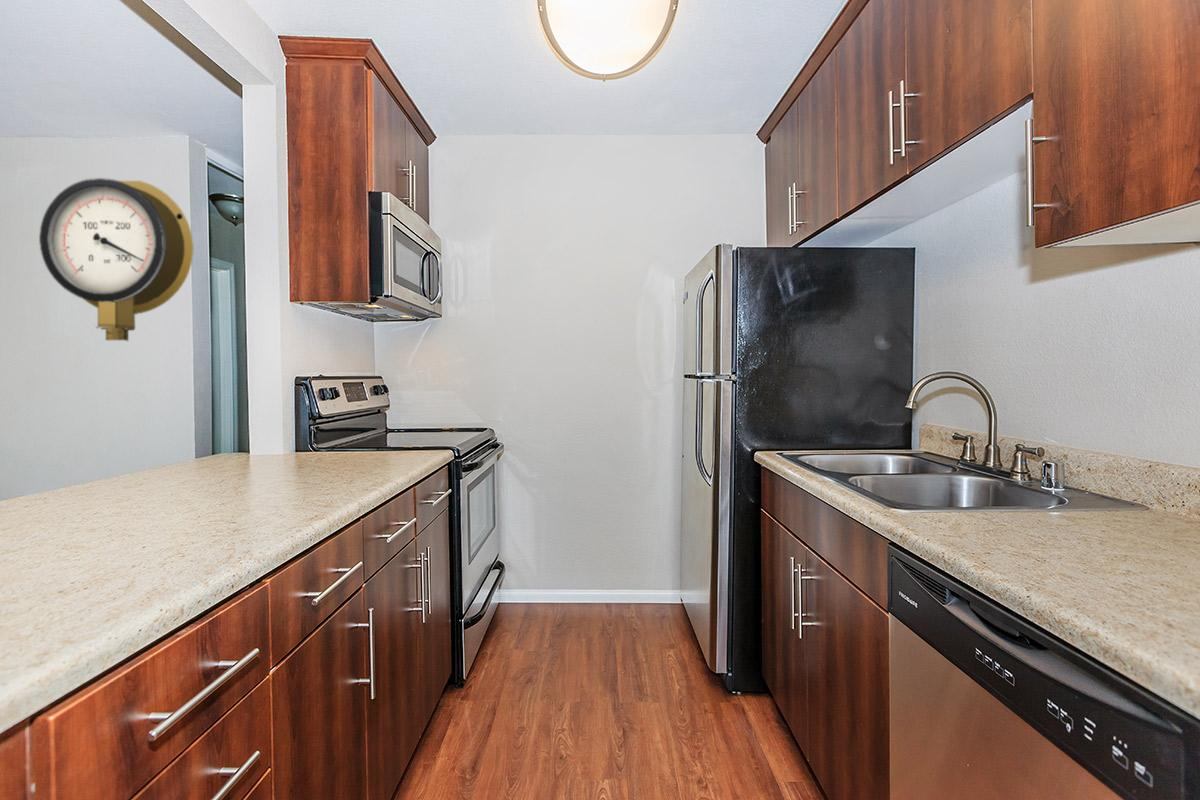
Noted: {"value": 280, "unit": "psi"}
